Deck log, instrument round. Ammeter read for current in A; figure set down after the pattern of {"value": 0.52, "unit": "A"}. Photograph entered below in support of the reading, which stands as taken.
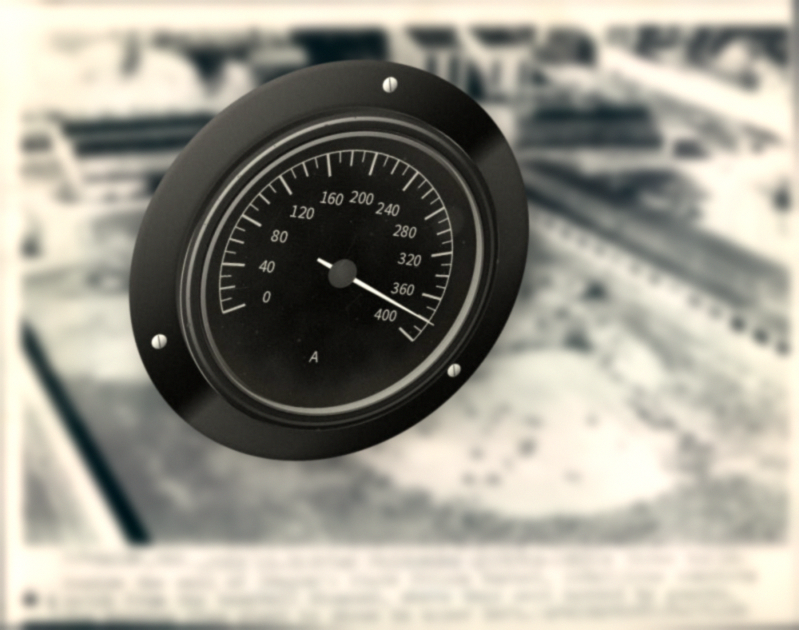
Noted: {"value": 380, "unit": "A"}
